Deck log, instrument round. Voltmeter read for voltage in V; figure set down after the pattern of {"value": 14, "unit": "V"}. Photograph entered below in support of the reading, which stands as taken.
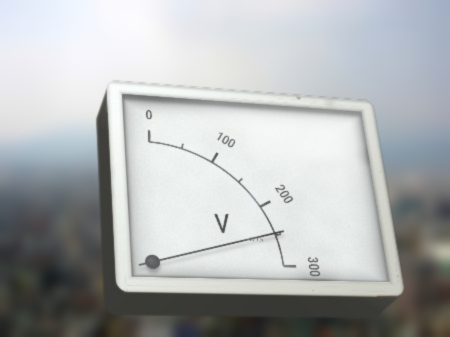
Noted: {"value": 250, "unit": "V"}
